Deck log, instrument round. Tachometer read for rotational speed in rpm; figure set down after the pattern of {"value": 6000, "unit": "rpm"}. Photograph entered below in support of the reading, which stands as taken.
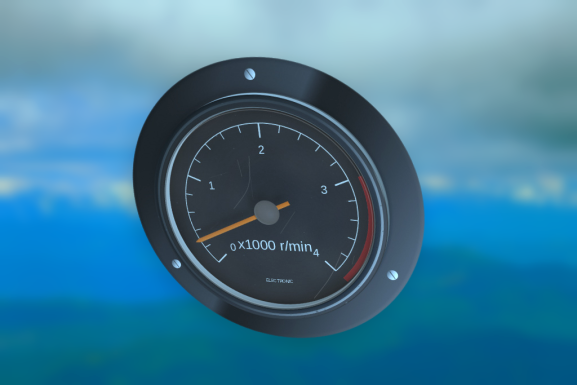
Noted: {"value": 300, "unit": "rpm"}
